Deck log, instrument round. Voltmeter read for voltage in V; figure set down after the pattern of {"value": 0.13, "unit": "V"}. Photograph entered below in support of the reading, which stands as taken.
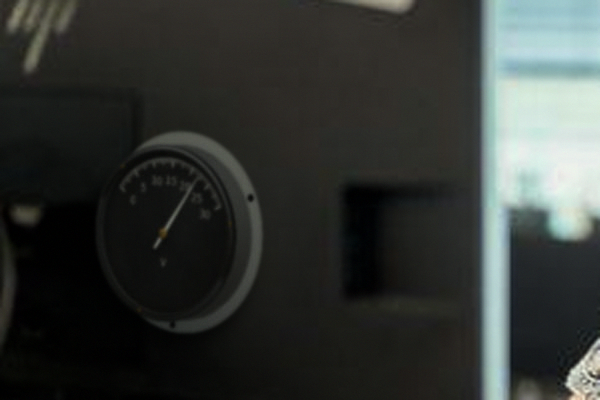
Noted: {"value": 22.5, "unit": "V"}
